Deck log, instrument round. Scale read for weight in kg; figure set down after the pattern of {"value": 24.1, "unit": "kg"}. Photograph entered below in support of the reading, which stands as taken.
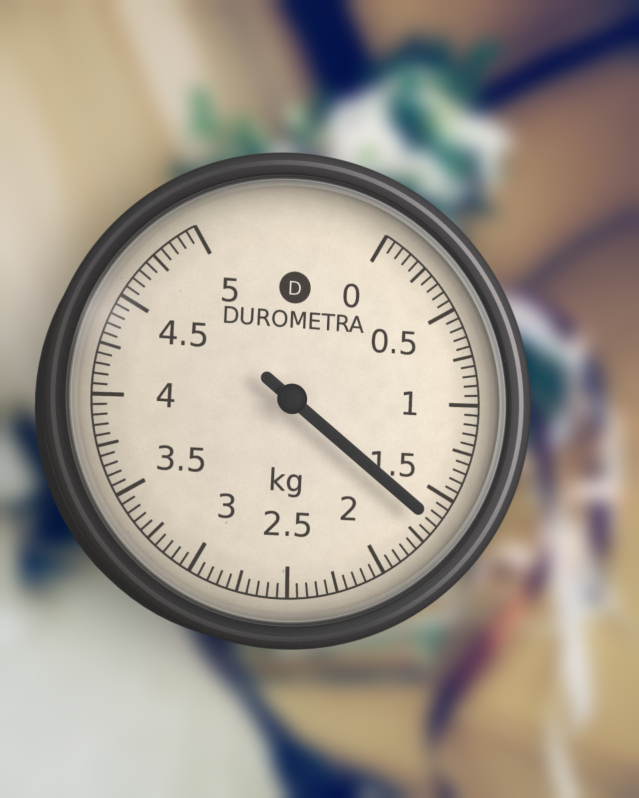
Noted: {"value": 1.65, "unit": "kg"}
